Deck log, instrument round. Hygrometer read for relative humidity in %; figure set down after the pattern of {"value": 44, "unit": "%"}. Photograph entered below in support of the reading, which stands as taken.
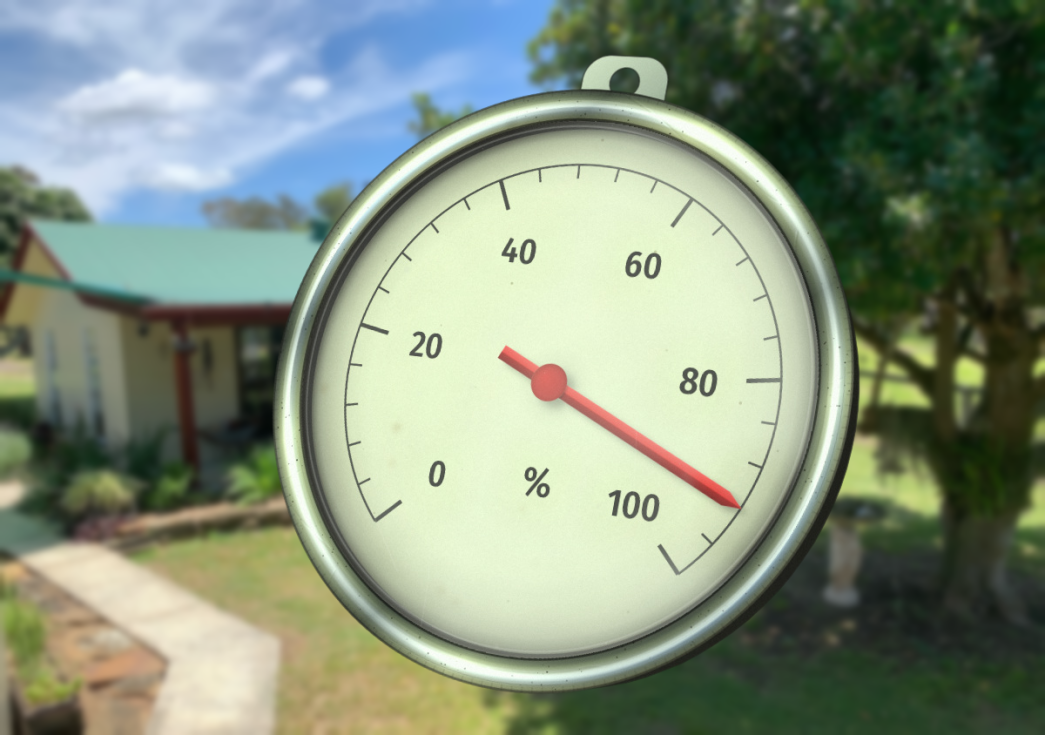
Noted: {"value": 92, "unit": "%"}
